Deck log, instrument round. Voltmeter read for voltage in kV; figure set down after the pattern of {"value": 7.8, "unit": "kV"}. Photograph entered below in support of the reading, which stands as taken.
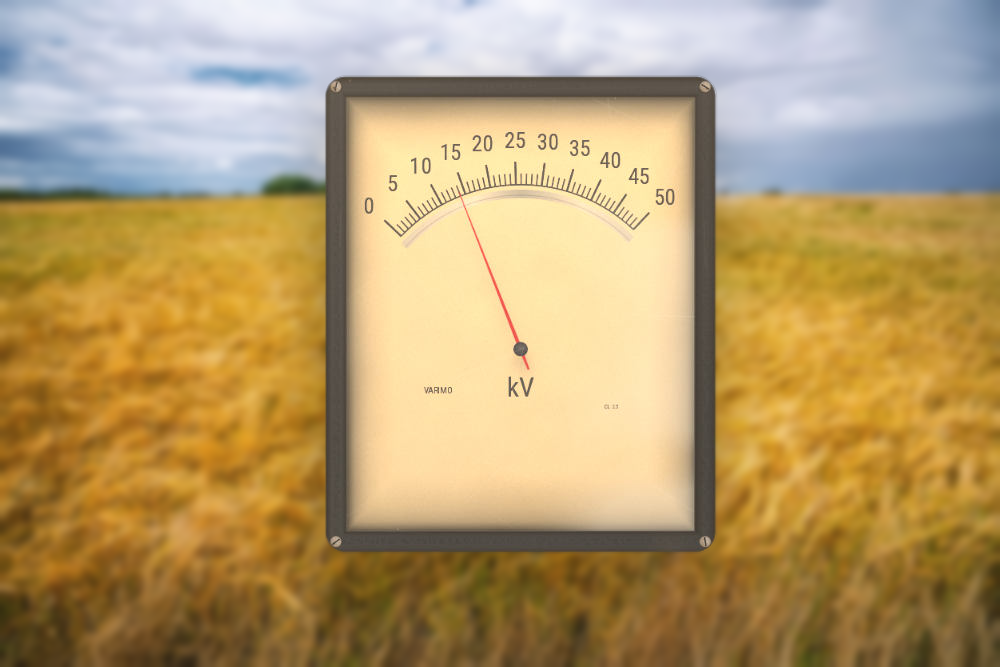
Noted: {"value": 14, "unit": "kV"}
